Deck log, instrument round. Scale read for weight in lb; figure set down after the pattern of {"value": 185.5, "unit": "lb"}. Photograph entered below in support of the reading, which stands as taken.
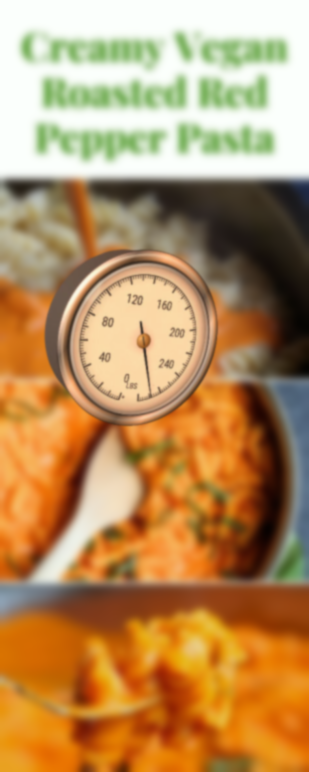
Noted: {"value": 270, "unit": "lb"}
